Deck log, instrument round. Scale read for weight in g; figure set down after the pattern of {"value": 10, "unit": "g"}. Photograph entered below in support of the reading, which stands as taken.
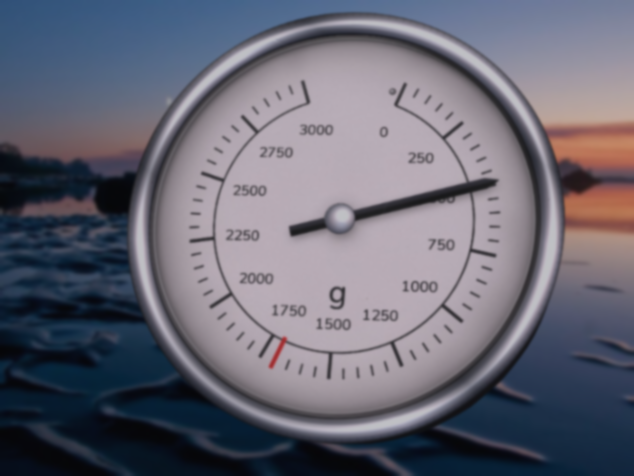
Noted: {"value": 500, "unit": "g"}
